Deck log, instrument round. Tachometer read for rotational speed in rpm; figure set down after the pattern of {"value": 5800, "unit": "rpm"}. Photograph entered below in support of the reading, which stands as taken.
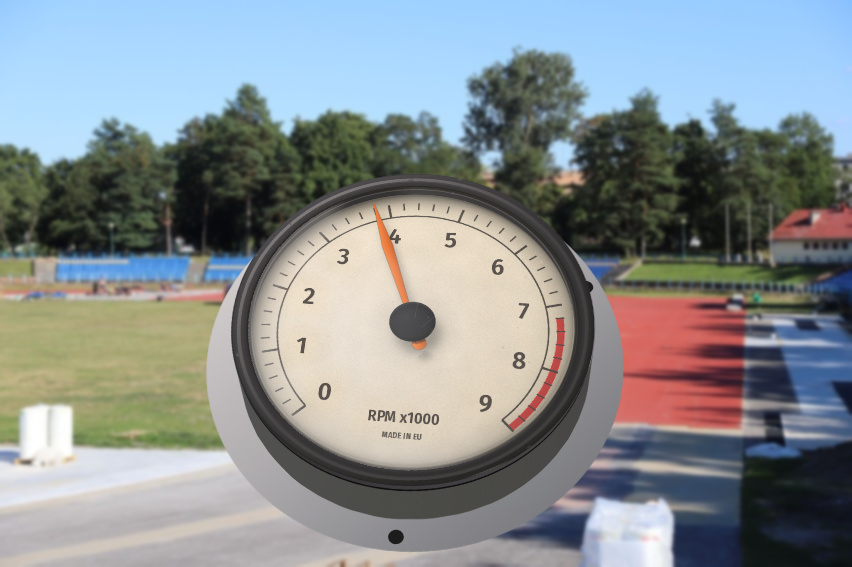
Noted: {"value": 3800, "unit": "rpm"}
